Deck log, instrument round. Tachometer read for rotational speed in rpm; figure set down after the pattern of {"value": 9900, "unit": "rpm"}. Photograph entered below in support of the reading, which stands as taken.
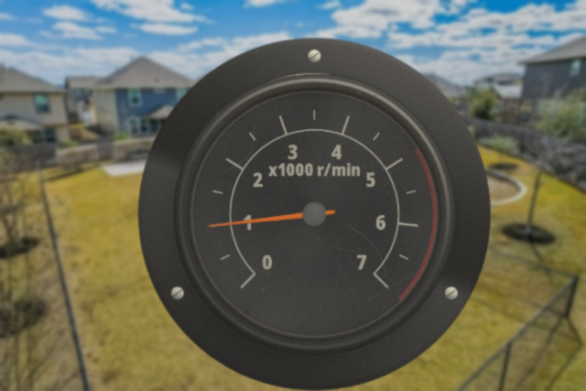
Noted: {"value": 1000, "unit": "rpm"}
